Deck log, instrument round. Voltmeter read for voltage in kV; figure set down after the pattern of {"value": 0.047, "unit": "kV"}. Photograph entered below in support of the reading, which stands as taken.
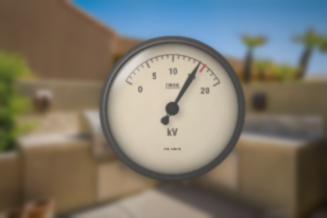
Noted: {"value": 15, "unit": "kV"}
